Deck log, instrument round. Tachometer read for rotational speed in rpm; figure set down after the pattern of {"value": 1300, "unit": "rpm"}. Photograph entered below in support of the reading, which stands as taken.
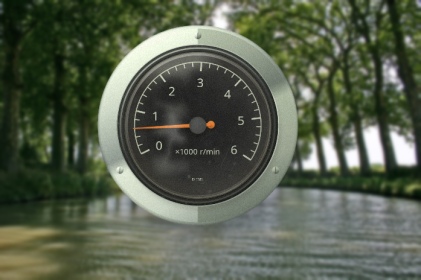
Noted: {"value": 600, "unit": "rpm"}
